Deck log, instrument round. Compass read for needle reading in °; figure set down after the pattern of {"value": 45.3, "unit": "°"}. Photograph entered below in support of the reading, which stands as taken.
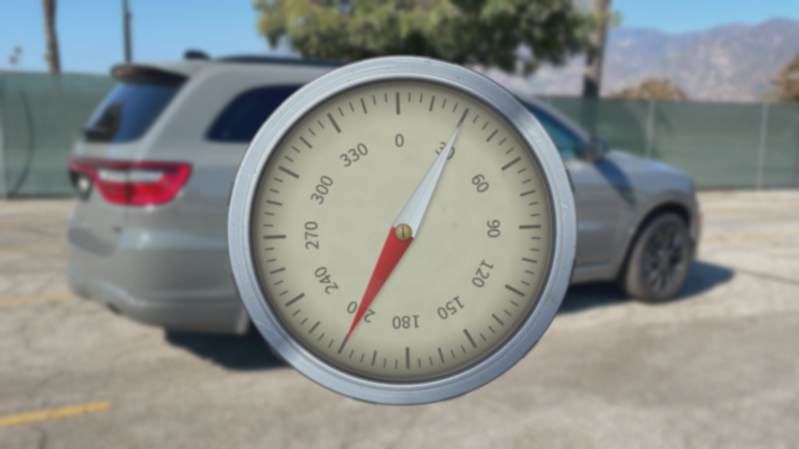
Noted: {"value": 210, "unit": "°"}
